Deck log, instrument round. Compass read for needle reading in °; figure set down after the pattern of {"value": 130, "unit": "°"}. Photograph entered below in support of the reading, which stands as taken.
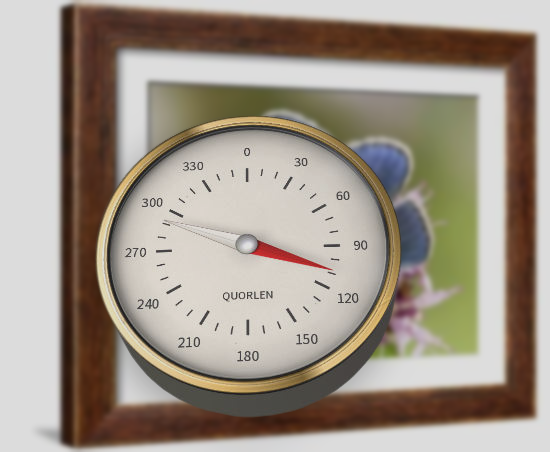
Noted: {"value": 110, "unit": "°"}
